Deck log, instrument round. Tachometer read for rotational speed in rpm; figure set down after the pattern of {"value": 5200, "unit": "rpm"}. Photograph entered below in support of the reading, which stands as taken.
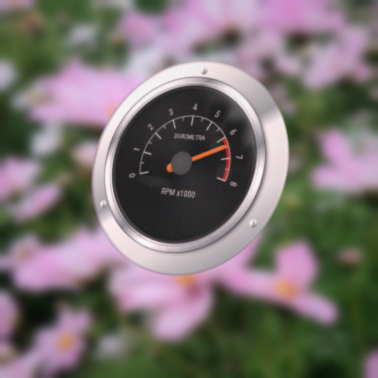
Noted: {"value": 6500, "unit": "rpm"}
